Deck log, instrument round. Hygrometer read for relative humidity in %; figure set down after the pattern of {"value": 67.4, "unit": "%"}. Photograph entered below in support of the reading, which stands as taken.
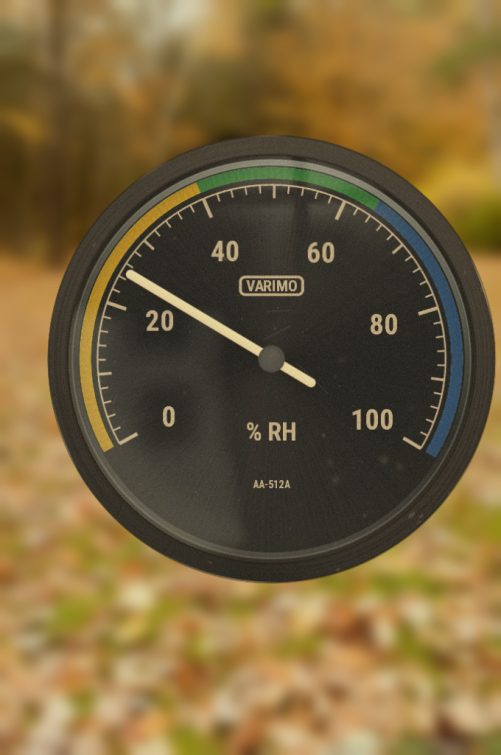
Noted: {"value": 25, "unit": "%"}
